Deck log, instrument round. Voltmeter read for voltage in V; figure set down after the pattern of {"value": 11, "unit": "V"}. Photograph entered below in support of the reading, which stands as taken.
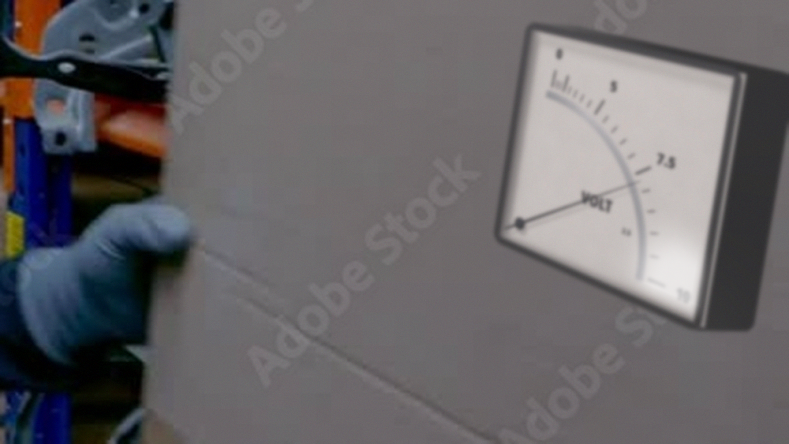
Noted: {"value": 7.75, "unit": "V"}
